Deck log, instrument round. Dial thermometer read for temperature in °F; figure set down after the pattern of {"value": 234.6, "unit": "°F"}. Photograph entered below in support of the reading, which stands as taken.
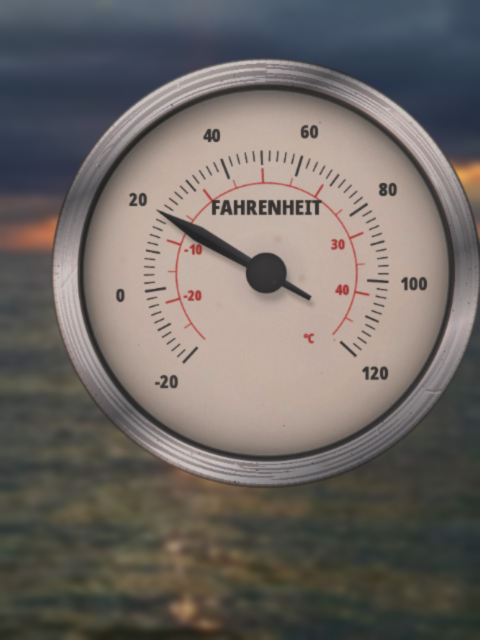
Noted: {"value": 20, "unit": "°F"}
